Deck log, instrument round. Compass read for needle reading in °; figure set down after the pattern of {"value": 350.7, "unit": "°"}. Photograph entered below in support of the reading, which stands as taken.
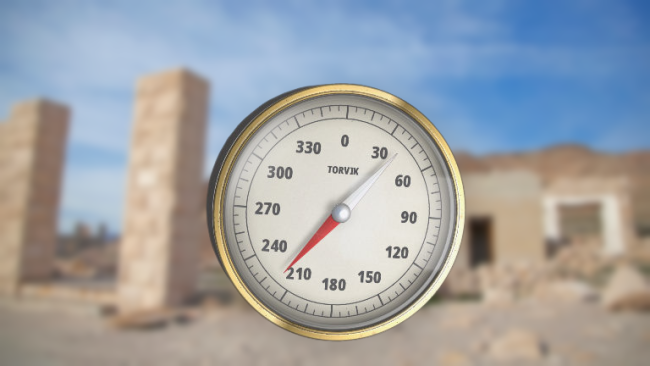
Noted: {"value": 220, "unit": "°"}
